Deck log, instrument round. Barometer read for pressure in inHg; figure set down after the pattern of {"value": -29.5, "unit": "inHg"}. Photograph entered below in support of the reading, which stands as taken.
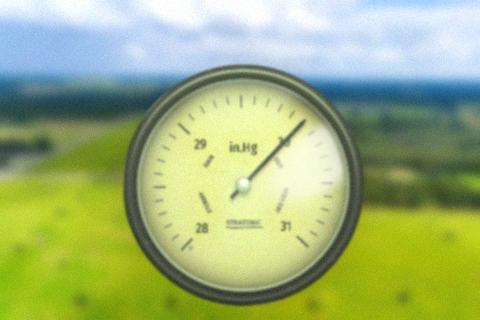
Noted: {"value": 30, "unit": "inHg"}
